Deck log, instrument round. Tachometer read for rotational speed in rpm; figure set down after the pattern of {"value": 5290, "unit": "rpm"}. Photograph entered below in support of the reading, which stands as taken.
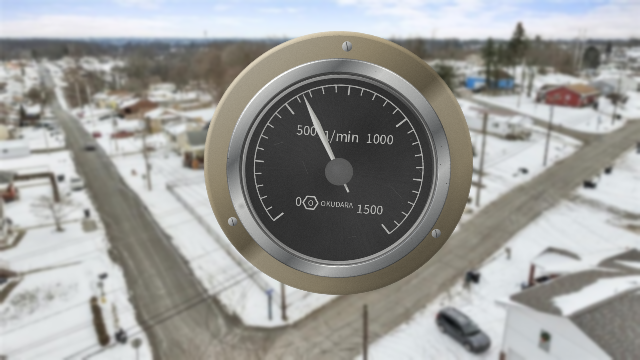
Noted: {"value": 575, "unit": "rpm"}
